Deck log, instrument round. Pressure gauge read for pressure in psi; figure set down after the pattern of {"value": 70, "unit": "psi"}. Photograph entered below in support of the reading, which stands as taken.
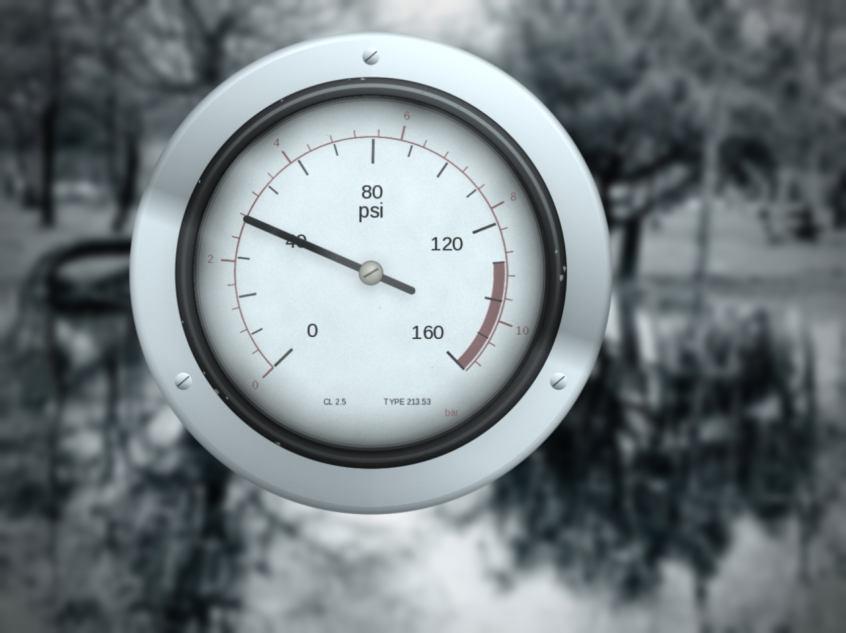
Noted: {"value": 40, "unit": "psi"}
